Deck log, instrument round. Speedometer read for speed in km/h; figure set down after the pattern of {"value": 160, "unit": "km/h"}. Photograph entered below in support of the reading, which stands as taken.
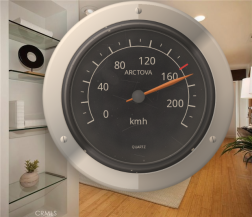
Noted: {"value": 170, "unit": "km/h"}
